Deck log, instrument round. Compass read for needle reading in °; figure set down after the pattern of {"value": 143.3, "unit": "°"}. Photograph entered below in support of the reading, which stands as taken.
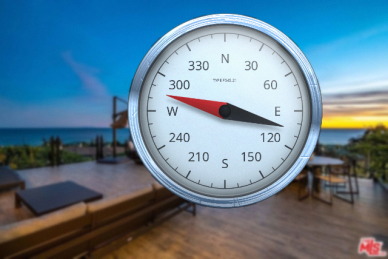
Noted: {"value": 285, "unit": "°"}
